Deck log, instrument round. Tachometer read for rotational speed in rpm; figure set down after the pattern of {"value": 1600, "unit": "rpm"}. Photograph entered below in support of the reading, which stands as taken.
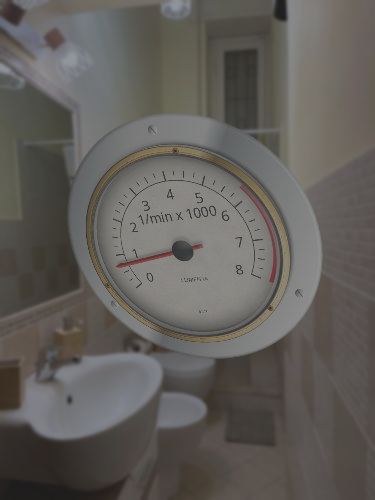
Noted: {"value": 750, "unit": "rpm"}
